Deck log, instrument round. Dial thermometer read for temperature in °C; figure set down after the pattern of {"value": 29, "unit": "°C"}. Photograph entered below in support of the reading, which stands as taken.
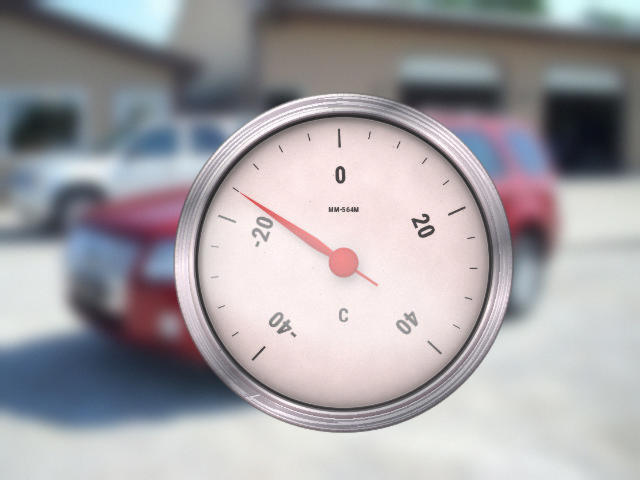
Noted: {"value": -16, "unit": "°C"}
